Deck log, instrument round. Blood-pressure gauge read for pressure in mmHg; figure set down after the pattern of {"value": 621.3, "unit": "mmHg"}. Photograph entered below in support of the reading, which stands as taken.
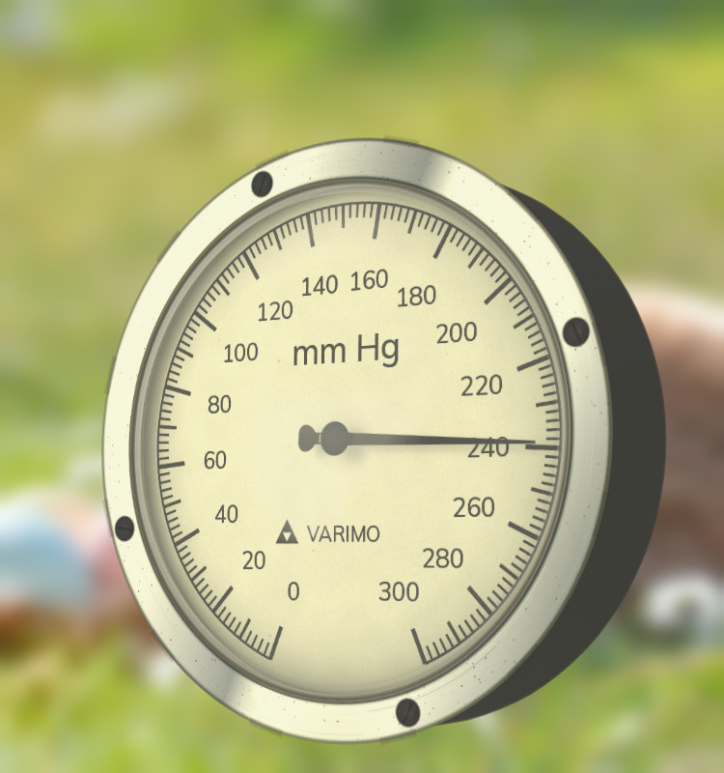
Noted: {"value": 239, "unit": "mmHg"}
